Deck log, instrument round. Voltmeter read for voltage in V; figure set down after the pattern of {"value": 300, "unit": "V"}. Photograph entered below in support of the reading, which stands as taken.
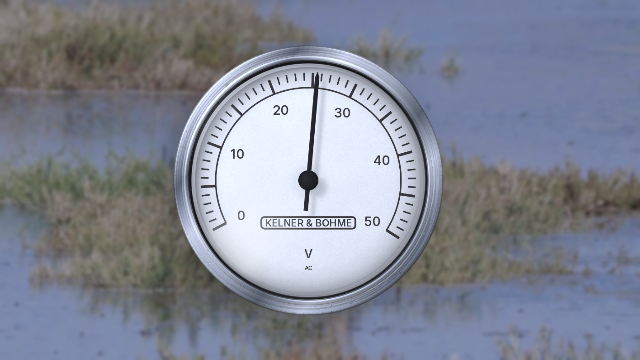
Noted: {"value": 25.5, "unit": "V"}
